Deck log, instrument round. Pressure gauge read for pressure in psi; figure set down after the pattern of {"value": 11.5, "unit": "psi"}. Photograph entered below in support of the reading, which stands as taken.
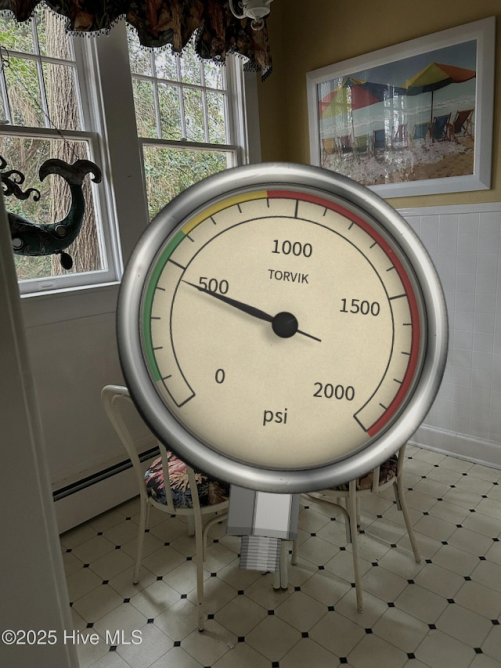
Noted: {"value": 450, "unit": "psi"}
